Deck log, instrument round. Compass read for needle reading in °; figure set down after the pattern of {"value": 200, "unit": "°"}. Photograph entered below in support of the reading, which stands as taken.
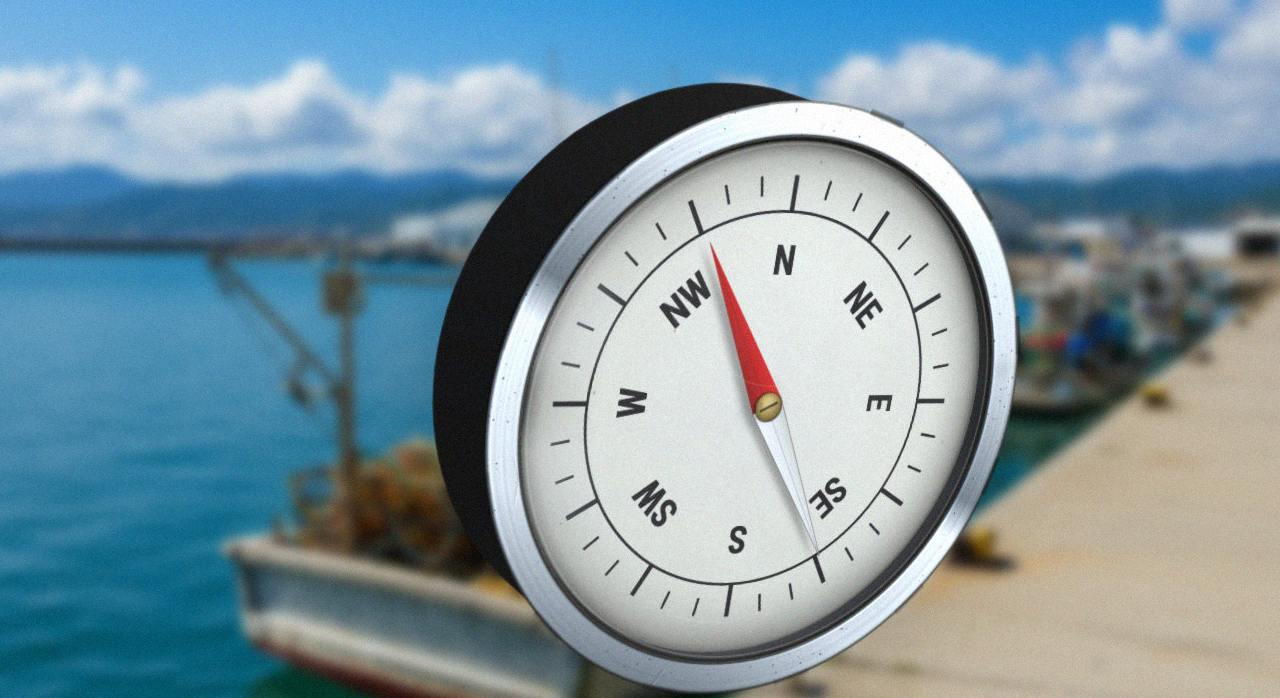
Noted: {"value": 330, "unit": "°"}
